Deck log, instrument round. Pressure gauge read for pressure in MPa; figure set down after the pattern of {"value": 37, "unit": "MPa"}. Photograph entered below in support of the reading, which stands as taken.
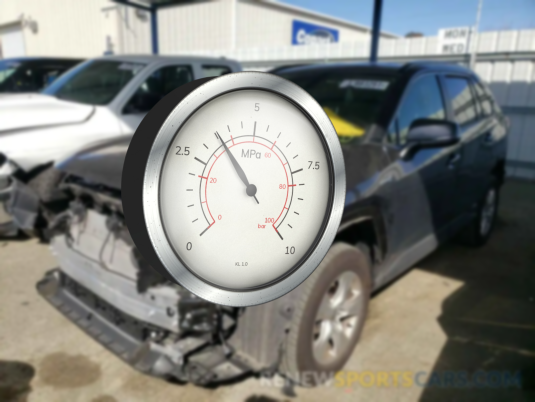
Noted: {"value": 3.5, "unit": "MPa"}
